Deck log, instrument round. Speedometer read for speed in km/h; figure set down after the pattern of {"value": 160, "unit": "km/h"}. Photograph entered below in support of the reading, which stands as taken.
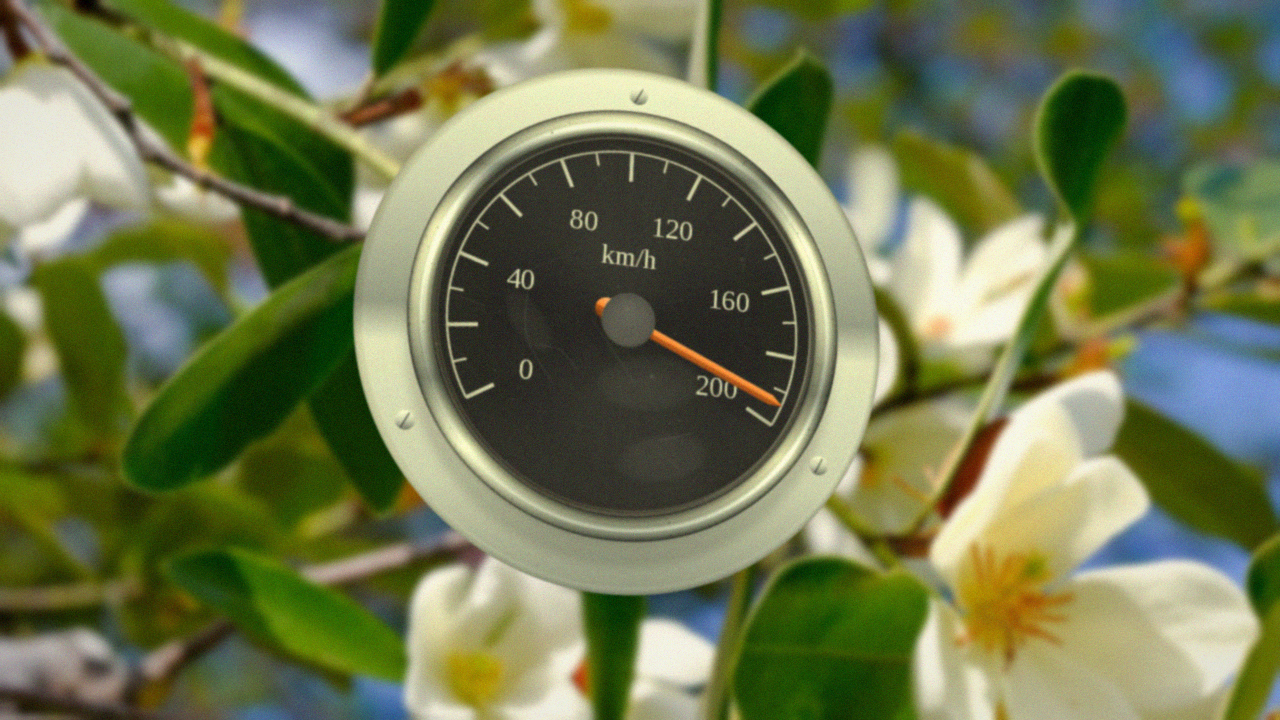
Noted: {"value": 195, "unit": "km/h"}
